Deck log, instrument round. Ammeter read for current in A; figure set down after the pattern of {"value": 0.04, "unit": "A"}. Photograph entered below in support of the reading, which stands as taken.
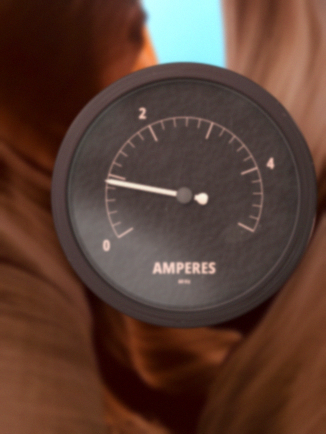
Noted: {"value": 0.9, "unit": "A"}
